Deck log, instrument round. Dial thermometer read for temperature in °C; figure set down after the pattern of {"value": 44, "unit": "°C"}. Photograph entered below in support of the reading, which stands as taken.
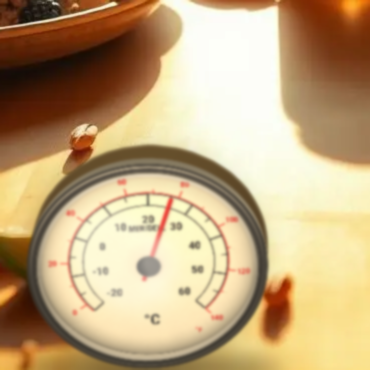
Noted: {"value": 25, "unit": "°C"}
